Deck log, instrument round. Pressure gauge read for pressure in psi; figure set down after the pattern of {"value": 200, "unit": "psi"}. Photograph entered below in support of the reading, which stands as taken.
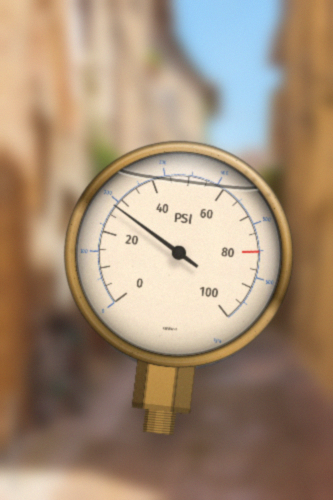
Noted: {"value": 27.5, "unit": "psi"}
